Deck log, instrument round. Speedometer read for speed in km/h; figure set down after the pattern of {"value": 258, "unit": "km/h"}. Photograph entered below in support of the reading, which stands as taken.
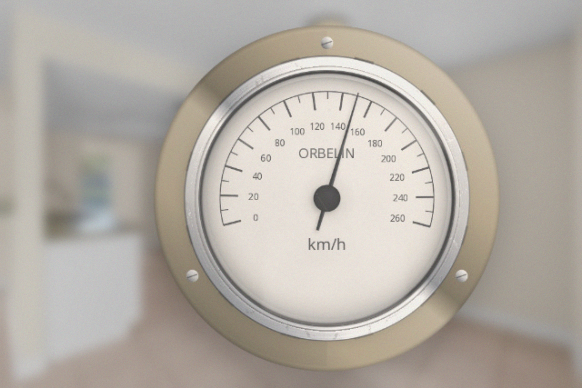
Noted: {"value": 150, "unit": "km/h"}
